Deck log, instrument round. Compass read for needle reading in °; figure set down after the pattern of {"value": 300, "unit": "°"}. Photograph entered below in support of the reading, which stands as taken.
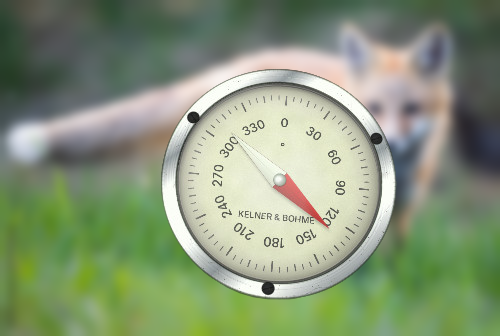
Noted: {"value": 130, "unit": "°"}
